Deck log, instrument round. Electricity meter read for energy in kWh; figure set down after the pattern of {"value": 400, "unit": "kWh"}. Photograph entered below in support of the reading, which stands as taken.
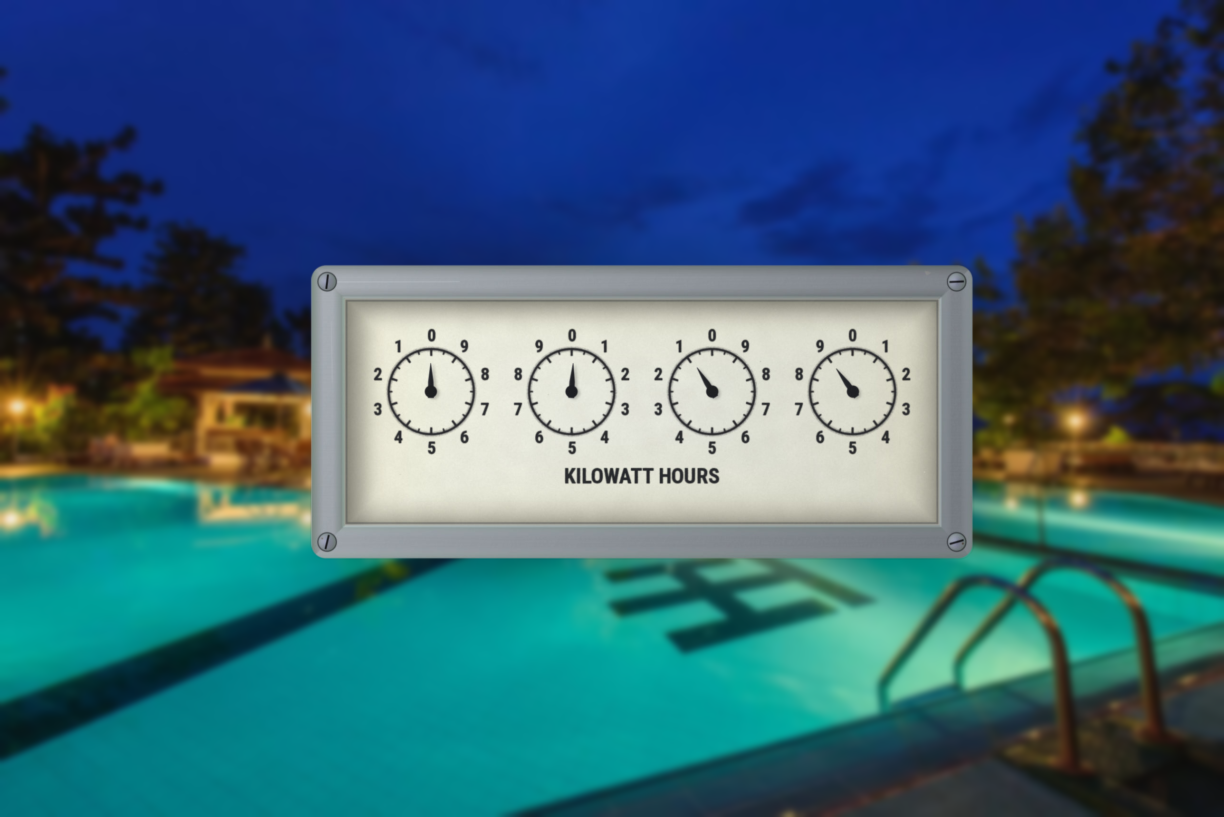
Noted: {"value": 9, "unit": "kWh"}
